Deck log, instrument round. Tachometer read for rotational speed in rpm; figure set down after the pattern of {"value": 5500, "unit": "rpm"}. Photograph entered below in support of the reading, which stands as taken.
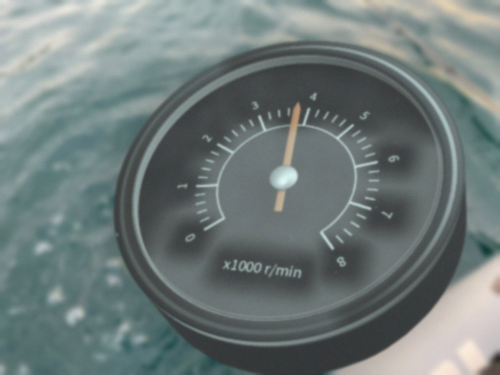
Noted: {"value": 3800, "unit": "rpm"}
